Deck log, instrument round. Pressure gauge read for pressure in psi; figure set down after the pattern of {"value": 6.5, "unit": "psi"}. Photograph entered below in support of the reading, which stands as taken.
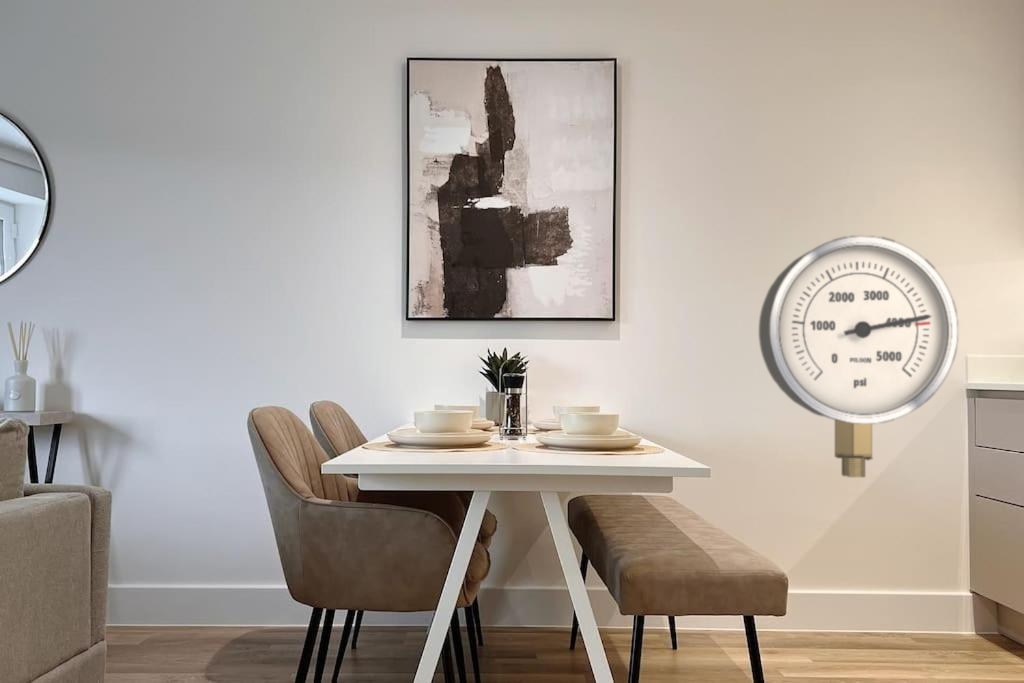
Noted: {"value": 4000, "unit": "psi"}
